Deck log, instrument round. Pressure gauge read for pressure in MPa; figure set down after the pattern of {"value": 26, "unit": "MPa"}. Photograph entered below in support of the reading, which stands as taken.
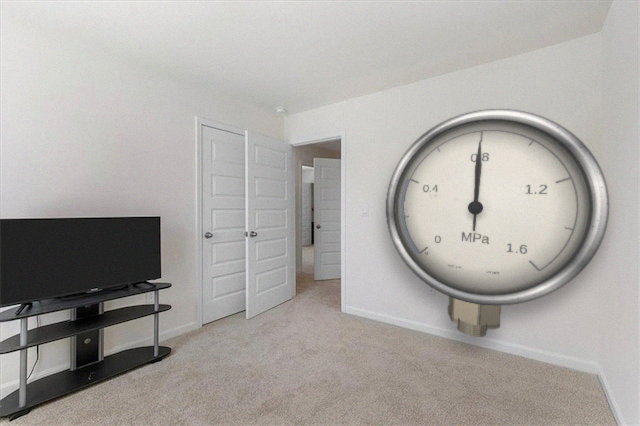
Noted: {"value": 0.8, "unit": "MPa"}
